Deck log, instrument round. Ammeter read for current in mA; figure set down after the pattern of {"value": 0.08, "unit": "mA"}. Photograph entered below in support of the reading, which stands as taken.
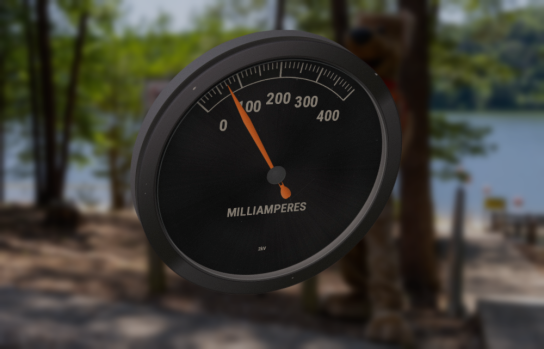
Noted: {"value": 70, "unit": "mA"}
